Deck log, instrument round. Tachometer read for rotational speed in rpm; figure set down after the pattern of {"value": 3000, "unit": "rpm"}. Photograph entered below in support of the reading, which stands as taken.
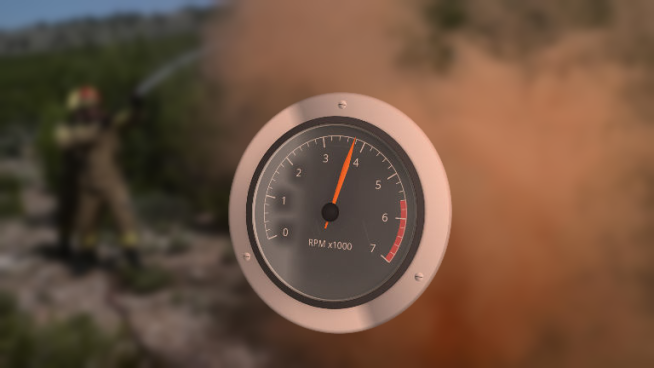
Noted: {"value": 3800, "unit": "rpm"}
